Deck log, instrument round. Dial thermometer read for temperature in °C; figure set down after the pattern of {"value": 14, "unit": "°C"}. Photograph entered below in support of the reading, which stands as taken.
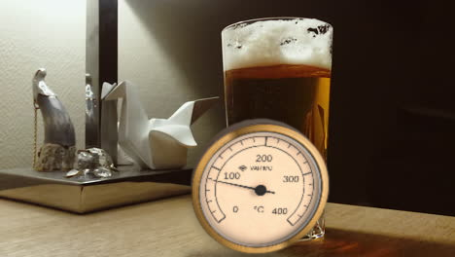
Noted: {"value": 80, "unit": "°C"}
